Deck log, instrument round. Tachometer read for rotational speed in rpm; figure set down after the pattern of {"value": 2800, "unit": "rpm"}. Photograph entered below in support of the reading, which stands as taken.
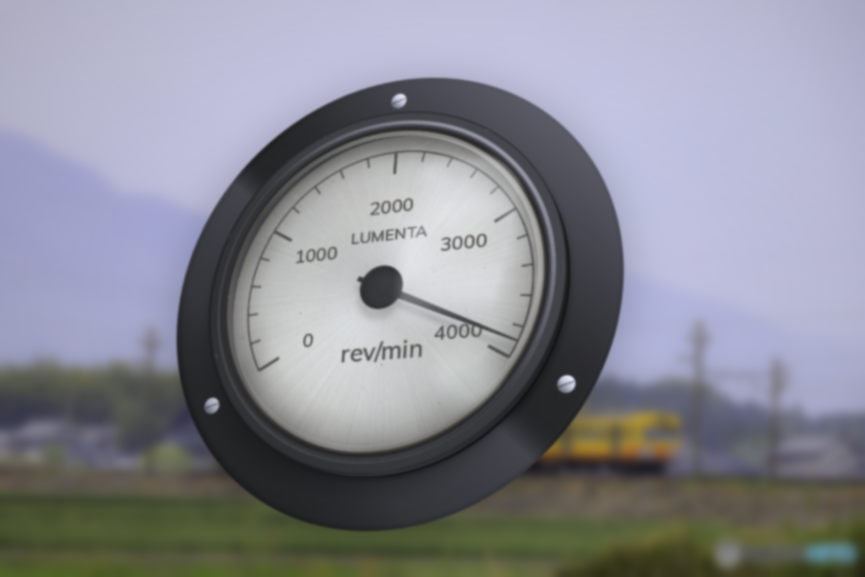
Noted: {"value": 3900, "unit": "rpm"}
